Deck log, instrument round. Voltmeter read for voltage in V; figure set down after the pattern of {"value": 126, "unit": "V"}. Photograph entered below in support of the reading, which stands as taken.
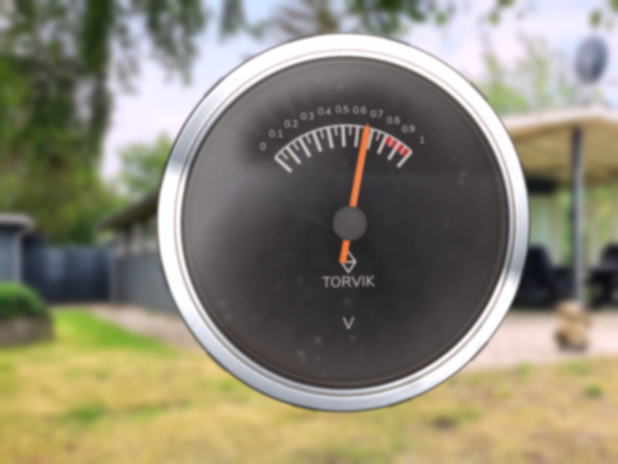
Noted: {"value": 0.65, "unit": "V"}
